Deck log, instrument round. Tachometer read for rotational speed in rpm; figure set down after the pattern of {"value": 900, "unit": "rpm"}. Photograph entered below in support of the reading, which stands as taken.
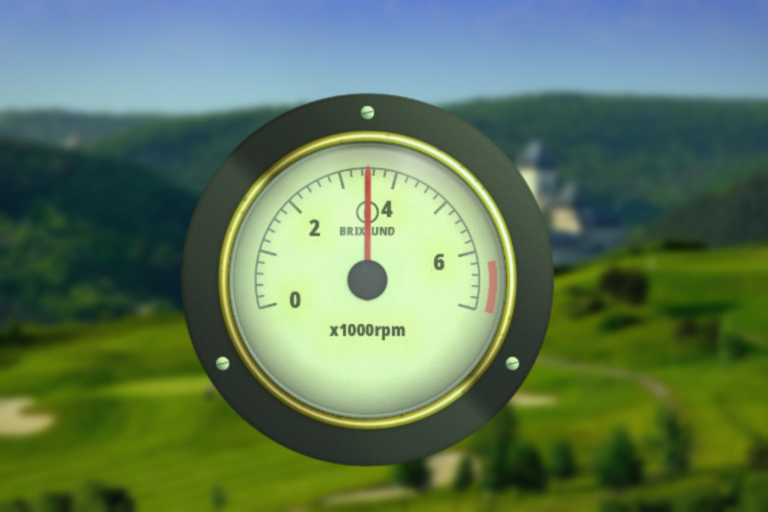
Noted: {"value": 3500, "unit": "rpm"}
